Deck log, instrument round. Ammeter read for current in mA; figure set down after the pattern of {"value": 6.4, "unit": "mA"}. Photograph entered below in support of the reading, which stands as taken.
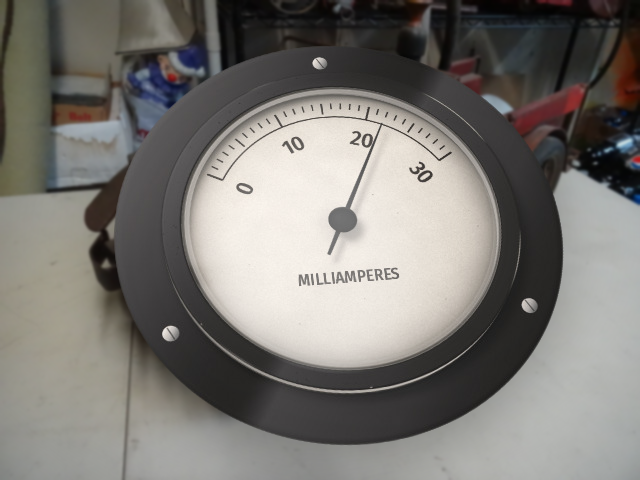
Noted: {"value": 22, "unit": "mA"}
